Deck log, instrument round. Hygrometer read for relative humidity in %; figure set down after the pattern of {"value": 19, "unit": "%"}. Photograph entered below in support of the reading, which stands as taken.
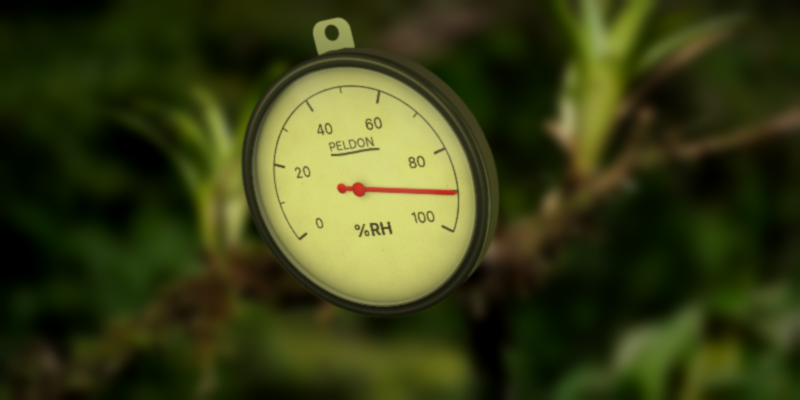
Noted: {"value": 90, "unit": "%"}
